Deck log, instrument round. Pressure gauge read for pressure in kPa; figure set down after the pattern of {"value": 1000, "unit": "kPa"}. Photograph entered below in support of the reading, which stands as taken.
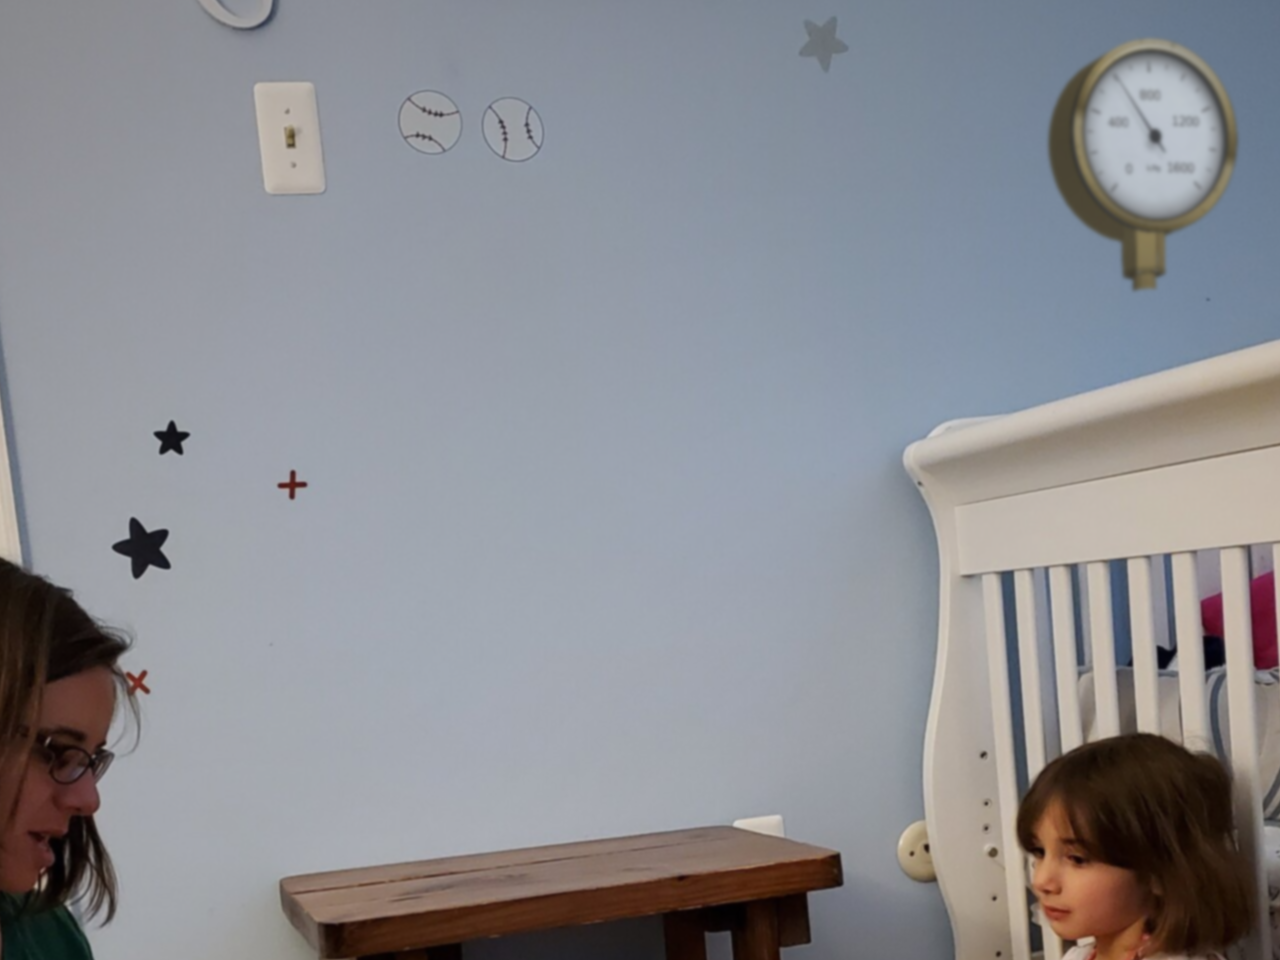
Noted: {"value": 600, "unit": "kPa"}
